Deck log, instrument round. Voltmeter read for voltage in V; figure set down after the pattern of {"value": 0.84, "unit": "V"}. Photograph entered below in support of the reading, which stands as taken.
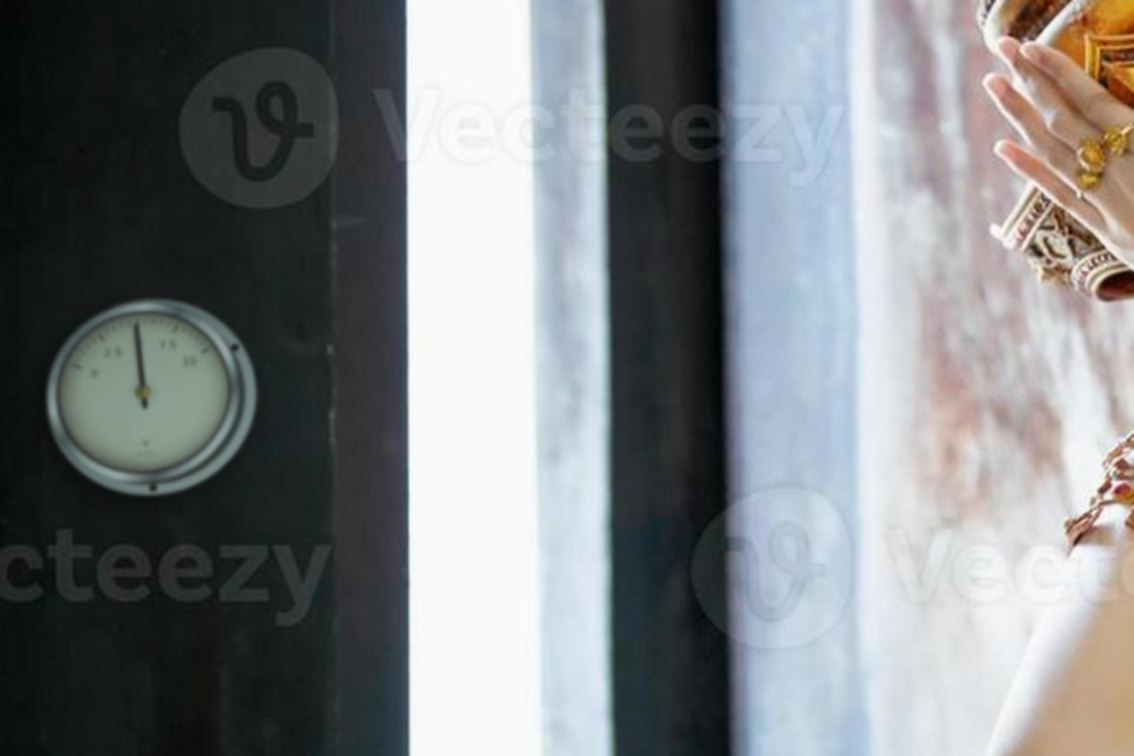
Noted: {"value": 5, "unit": "V"}
